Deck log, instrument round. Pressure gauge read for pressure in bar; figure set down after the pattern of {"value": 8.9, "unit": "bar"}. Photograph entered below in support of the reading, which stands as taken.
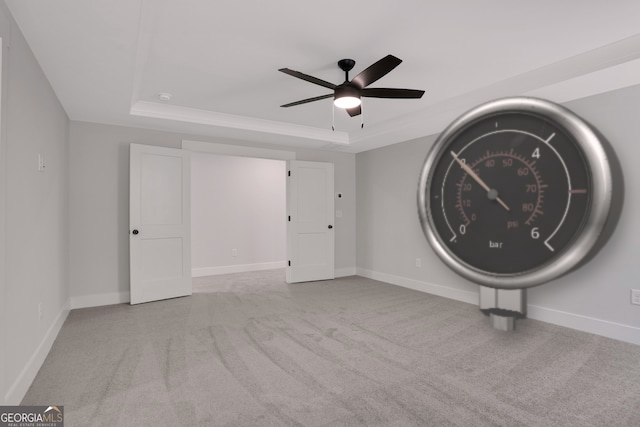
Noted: {"value": 2, "unit": "bar"}
